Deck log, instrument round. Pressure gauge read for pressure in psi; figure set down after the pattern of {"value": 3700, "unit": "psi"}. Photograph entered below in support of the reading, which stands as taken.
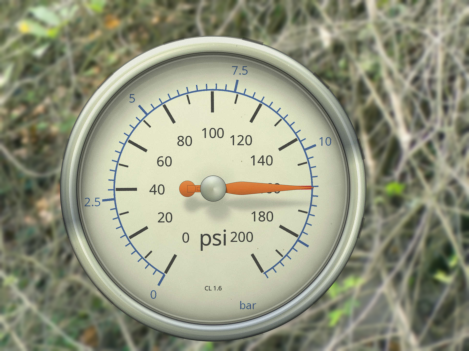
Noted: {"value": 160, "unit": "psi"}
